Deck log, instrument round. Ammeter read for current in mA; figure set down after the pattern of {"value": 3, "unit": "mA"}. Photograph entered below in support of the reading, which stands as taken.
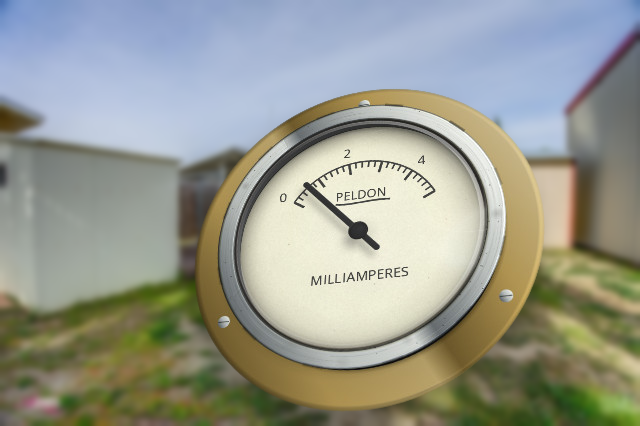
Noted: {"value": 0.6, "unit": "mA"}
